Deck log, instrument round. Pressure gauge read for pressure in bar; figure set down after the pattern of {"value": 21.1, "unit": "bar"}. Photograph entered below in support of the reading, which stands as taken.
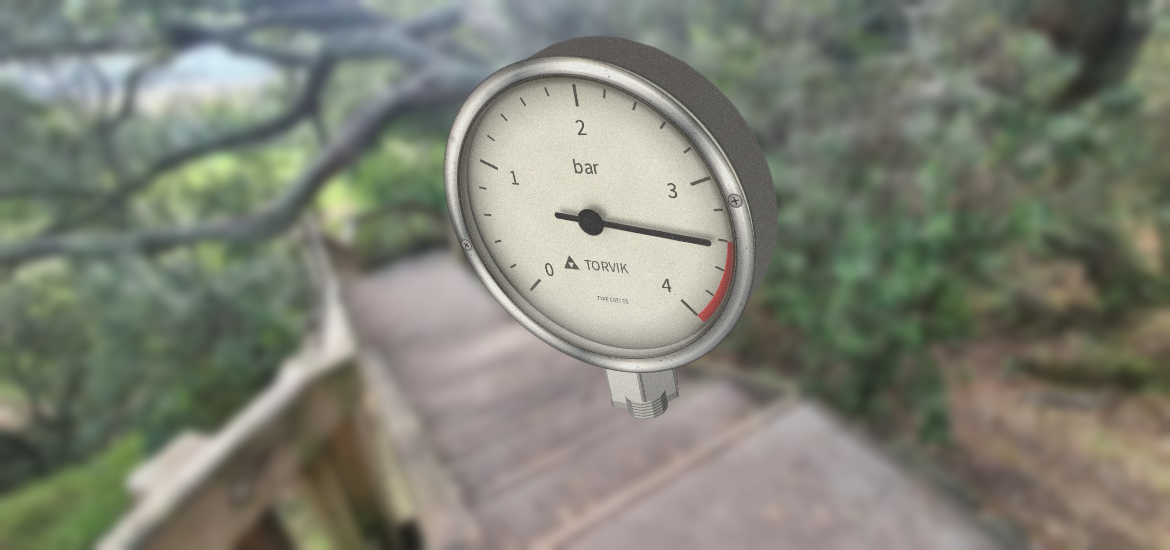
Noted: {"value": 3.4, "unit": "bar"}
